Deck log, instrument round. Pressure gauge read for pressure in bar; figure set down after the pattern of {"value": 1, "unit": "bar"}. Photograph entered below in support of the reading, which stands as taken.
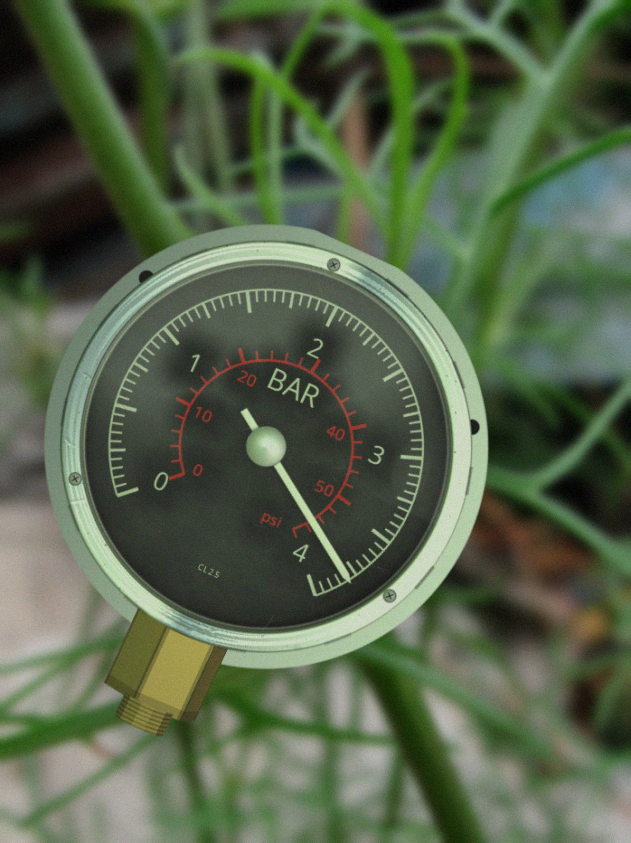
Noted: {"value": 3.8, "unit": "bar"}
